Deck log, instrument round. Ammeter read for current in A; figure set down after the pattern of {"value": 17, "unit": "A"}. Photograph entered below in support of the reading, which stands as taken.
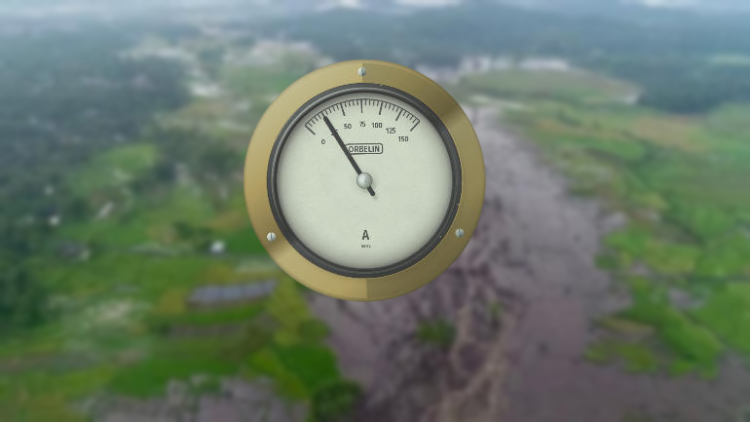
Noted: {"value": 25, "unit": "A"}
